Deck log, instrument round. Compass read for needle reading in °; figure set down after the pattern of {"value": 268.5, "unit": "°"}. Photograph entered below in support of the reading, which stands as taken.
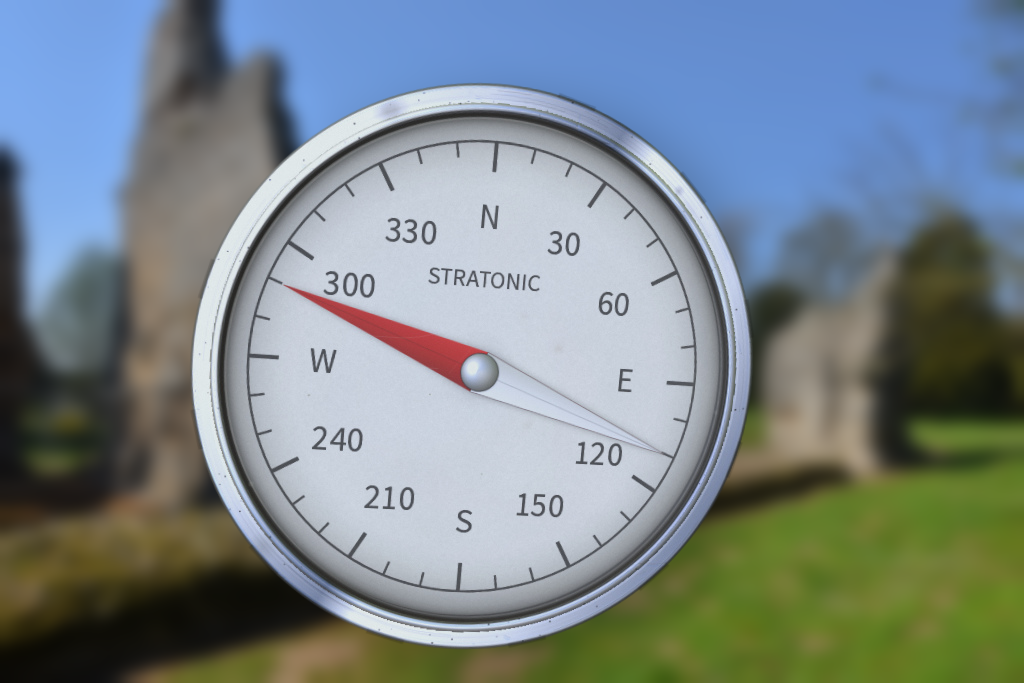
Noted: {"value": 290, "unit": "°"}
